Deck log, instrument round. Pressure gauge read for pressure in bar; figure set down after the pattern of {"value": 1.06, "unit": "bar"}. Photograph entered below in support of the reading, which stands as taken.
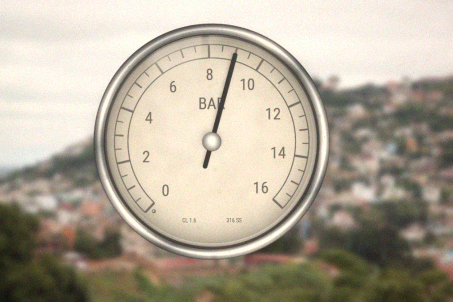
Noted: {"value": 9, "unit": "bar"}
